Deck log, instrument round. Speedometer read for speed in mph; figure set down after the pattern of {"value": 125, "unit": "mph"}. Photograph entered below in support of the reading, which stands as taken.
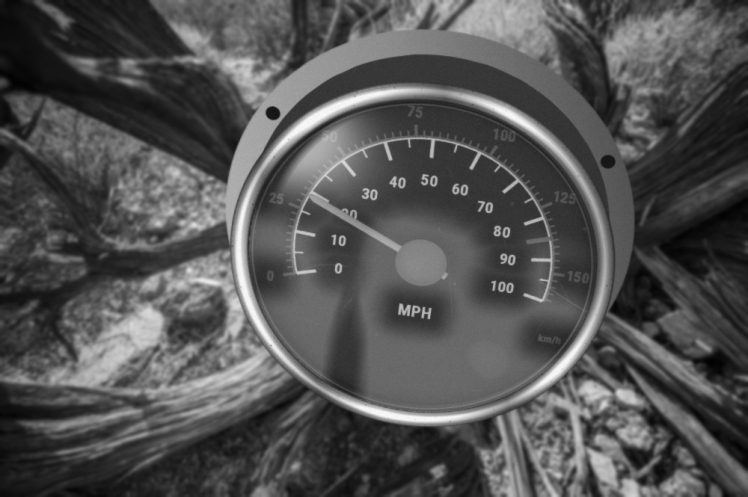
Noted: {"value": 20, "unit": "mph"}
